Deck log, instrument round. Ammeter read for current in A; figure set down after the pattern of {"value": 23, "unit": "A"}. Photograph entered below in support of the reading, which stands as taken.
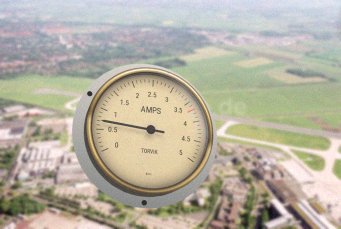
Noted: {"value": 0.7, "unit": "A"}
